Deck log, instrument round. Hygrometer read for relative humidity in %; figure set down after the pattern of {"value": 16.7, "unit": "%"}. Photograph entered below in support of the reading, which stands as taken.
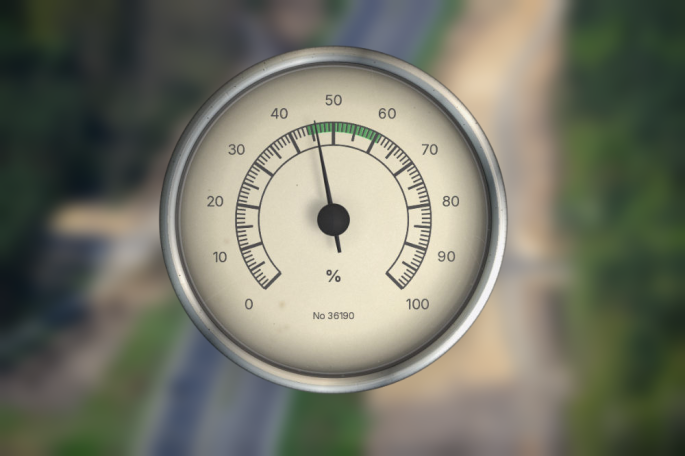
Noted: {"value": 46, "unit": "%"}
